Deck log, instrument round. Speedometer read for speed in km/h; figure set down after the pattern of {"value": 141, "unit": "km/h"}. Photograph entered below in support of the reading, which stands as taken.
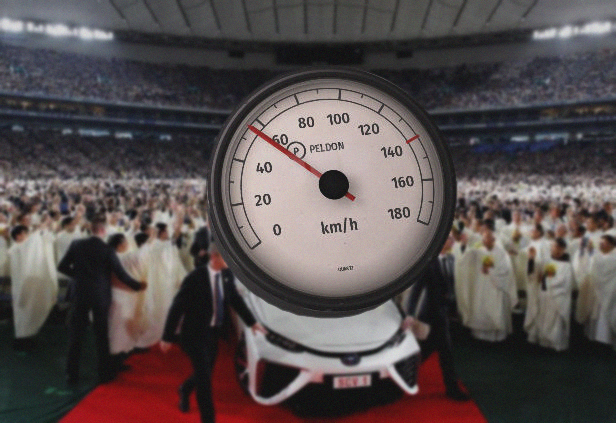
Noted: {"value": 55, "unit": "km/h"}
